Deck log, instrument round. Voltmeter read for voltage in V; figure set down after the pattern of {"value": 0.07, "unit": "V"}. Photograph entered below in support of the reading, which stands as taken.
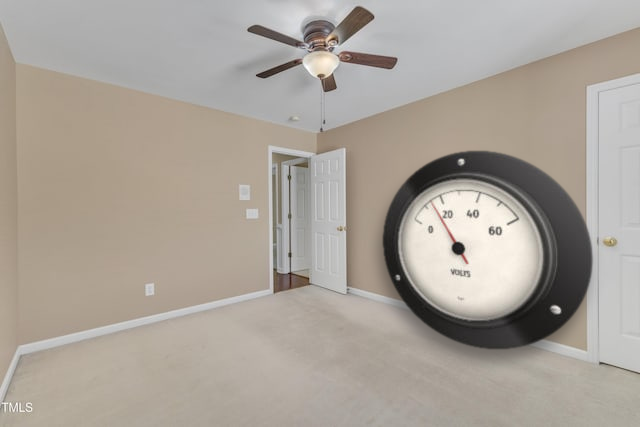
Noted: {"value": 15, "unit": "V"}
